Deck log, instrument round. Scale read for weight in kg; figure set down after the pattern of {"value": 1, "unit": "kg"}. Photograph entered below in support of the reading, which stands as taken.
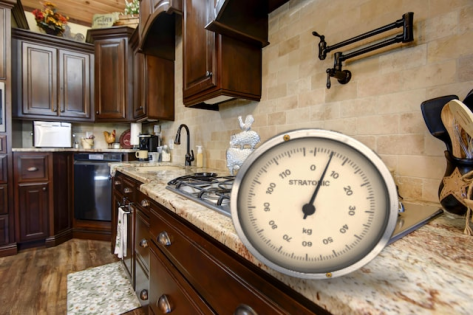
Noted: {"value": 5, "unit": "kg"}
